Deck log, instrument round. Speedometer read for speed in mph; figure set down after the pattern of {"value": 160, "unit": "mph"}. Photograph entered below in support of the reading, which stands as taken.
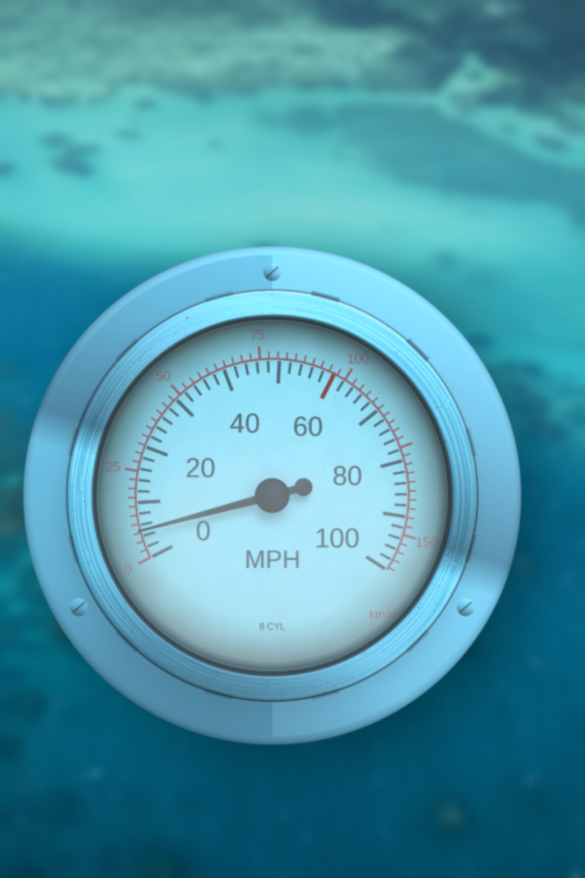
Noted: {"value": 5, "unit": "mph"}
